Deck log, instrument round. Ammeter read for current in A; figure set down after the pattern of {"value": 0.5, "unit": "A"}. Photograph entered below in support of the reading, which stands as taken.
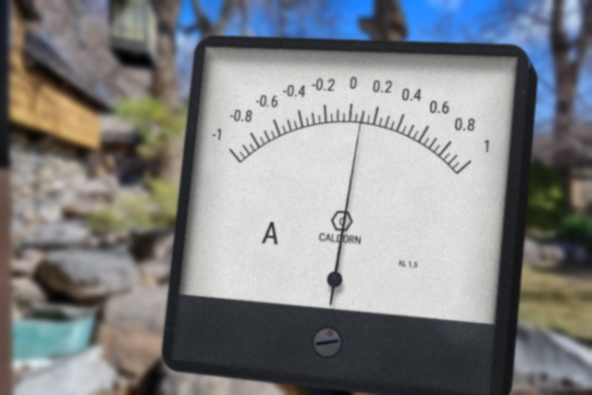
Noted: {"value": 0.1, "unit": "A"}
